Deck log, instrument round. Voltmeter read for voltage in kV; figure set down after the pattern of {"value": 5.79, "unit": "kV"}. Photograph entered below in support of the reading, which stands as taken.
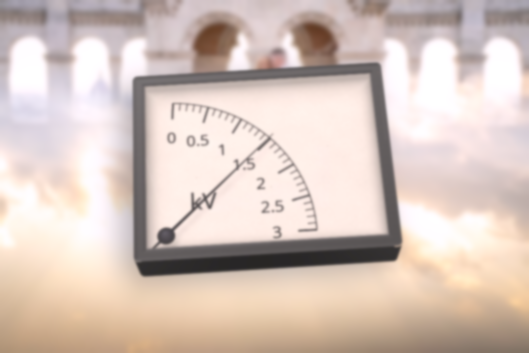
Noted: {"value": 1.5, "unit": "kV"}
